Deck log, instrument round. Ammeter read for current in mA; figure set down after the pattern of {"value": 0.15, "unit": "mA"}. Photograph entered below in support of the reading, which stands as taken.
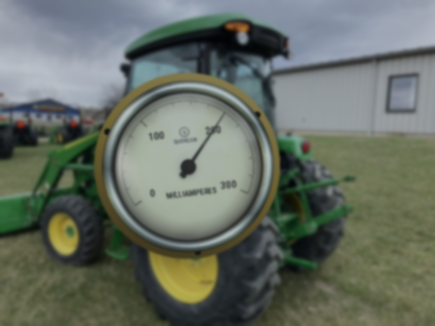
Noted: {"value": 200, "unit": "mA"}
